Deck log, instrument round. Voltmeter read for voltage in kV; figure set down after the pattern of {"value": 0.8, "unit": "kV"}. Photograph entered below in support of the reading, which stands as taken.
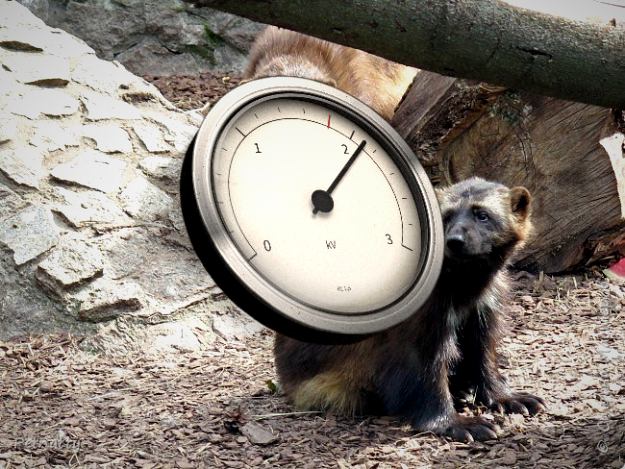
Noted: {"value": 2.1, "unit": "kV"}
